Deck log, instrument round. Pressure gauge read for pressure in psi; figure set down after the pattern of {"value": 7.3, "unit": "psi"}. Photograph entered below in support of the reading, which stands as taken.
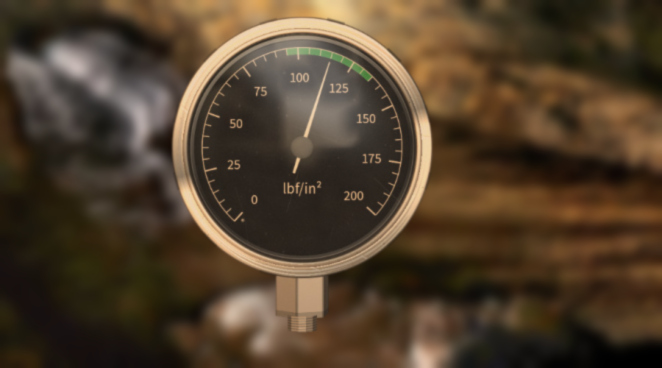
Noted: {"value": 115, "unit": "psi"}
